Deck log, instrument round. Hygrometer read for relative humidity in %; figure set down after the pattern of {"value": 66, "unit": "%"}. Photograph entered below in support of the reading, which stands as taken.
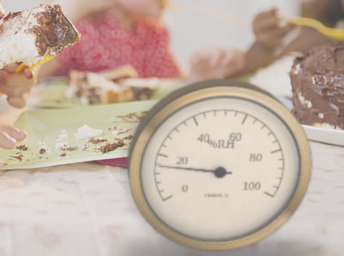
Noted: {"value": 16, "unit": "%"}
